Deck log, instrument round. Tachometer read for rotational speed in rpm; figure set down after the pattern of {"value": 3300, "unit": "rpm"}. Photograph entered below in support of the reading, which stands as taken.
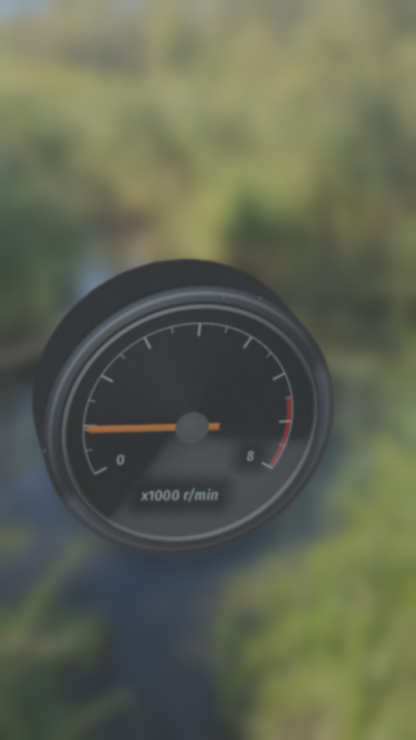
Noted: {"value": 1000, "unit": "rpm"}
